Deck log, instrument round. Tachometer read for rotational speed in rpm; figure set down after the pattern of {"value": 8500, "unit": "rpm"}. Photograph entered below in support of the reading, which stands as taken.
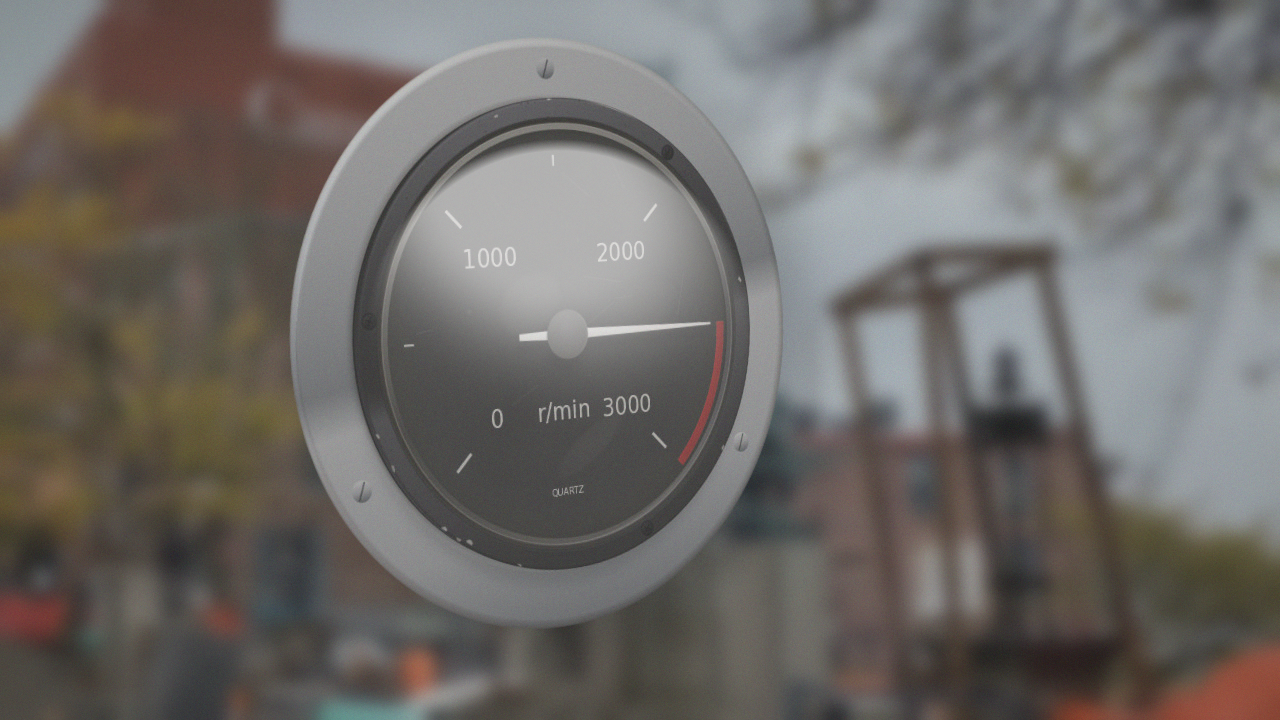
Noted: {"value": 2500, "unit": "rpm"}
